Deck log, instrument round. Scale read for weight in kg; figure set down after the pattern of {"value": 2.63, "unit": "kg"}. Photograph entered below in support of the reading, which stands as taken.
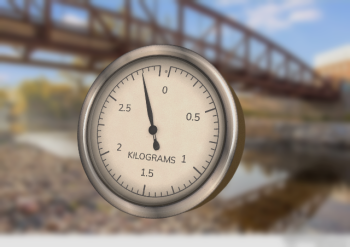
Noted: {"value": 2.85, "unit": "kg"}
